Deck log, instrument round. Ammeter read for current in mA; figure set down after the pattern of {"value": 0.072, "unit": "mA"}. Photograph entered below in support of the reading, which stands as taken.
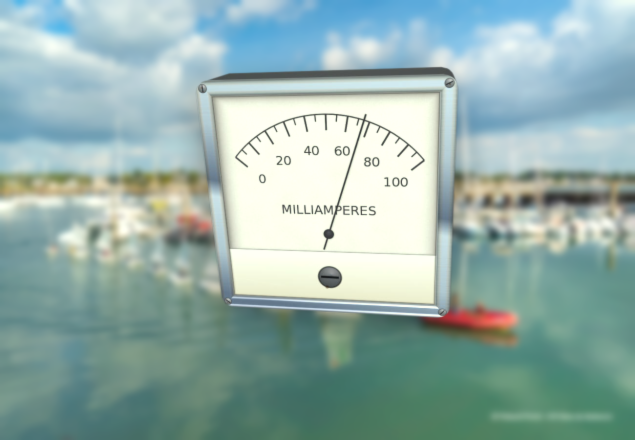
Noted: {"value": 67.5, "unit": "mA"}
